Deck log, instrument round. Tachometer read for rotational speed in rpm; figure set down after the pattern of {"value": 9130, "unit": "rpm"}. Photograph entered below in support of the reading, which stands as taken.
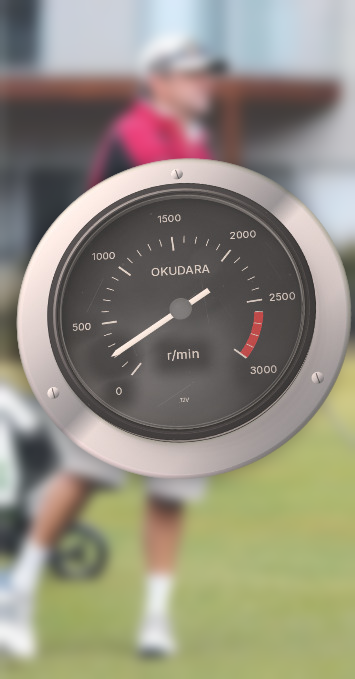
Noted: {"value": 200, "unit": "rpm"}
